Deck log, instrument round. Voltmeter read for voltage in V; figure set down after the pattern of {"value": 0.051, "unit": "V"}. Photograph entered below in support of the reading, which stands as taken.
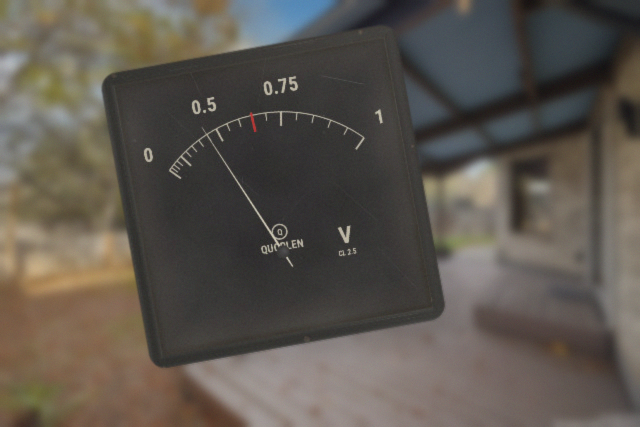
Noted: {"value": 0.45, "unit": "V"}
